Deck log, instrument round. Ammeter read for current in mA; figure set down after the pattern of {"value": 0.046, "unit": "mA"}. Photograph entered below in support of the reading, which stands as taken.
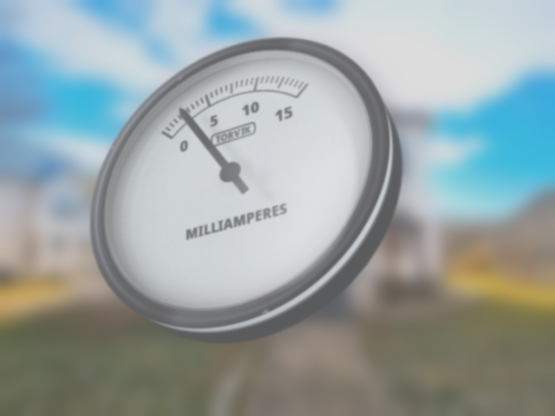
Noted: {"value": 2.5, "unit": "mA"}
